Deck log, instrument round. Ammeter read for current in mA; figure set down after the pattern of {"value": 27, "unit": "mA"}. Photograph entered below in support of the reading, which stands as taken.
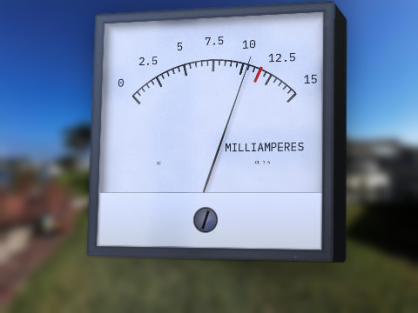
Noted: {"value": 10.5, "unit": "mA"}
